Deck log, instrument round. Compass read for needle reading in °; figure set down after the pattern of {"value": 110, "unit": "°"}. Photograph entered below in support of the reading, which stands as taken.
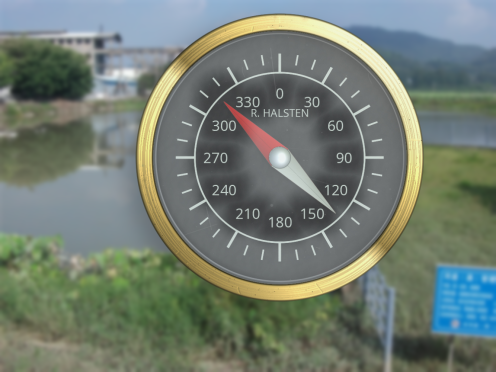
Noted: {"value": 315, "unit": "°"}
